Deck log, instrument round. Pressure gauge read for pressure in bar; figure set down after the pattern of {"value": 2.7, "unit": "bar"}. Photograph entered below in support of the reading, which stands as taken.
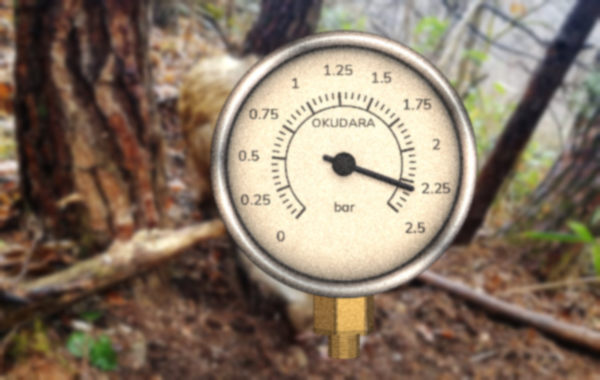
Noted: {"value": 2.3, "unit": "bar"}
